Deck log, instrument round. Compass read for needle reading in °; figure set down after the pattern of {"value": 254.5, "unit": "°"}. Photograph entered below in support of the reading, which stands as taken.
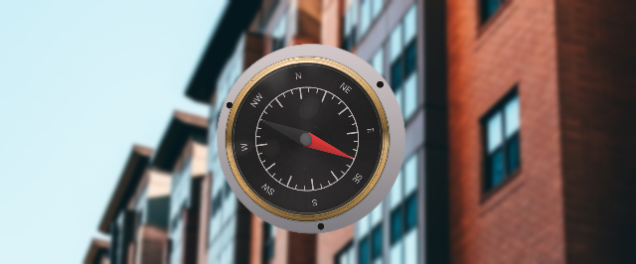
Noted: {"value": 120, "unit": "°"}
